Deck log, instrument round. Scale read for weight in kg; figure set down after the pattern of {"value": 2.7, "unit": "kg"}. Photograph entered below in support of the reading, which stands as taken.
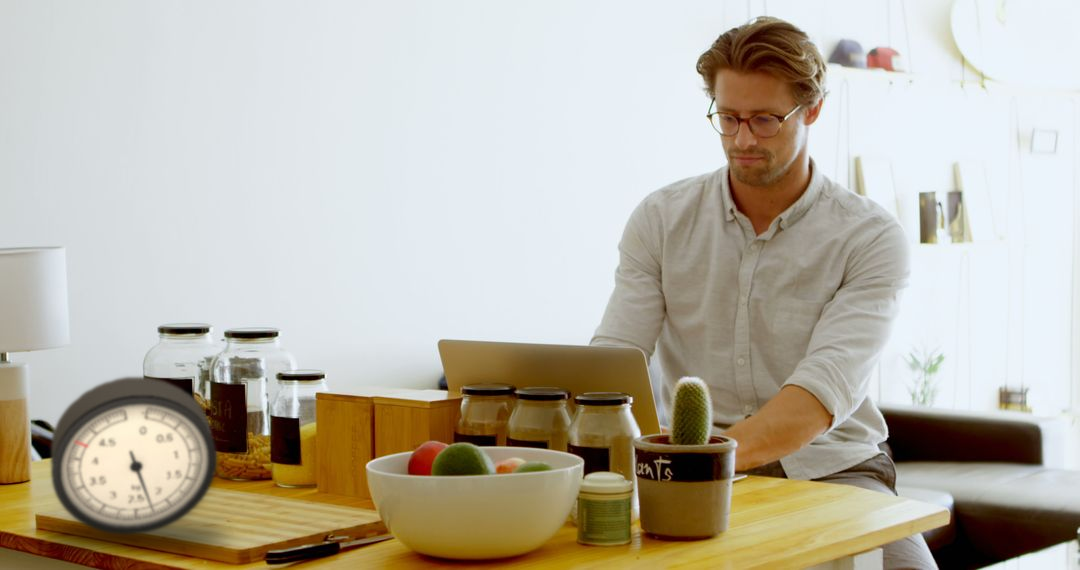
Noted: {"value": 2.25, "unit": "kg"}
